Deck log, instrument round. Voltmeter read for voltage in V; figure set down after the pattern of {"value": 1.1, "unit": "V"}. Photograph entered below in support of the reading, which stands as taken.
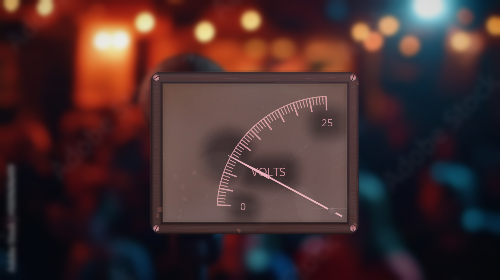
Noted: {"value": 7.5, "unit": "V"}
